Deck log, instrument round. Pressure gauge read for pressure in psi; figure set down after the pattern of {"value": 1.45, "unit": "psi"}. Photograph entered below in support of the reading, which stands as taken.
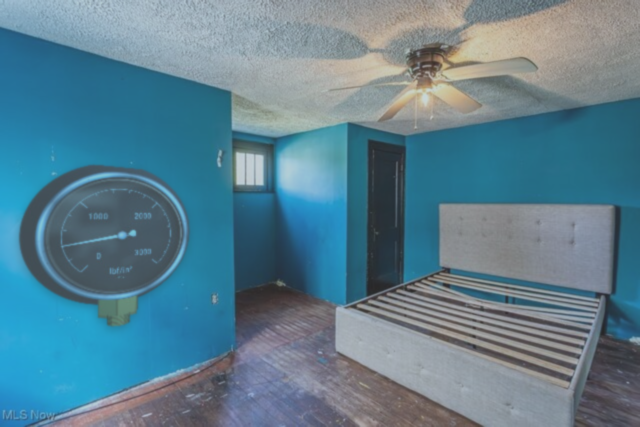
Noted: {"value": 400, "unit": "psi"}
